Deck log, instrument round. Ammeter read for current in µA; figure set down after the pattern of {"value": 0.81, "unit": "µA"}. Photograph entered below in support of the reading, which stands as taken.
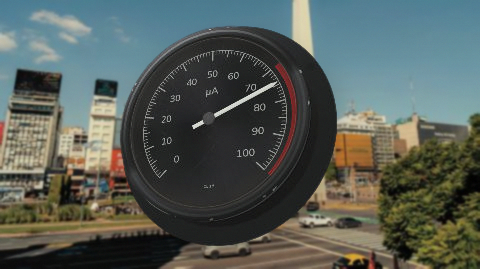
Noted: {"value": 75, "unit": "µA"}
